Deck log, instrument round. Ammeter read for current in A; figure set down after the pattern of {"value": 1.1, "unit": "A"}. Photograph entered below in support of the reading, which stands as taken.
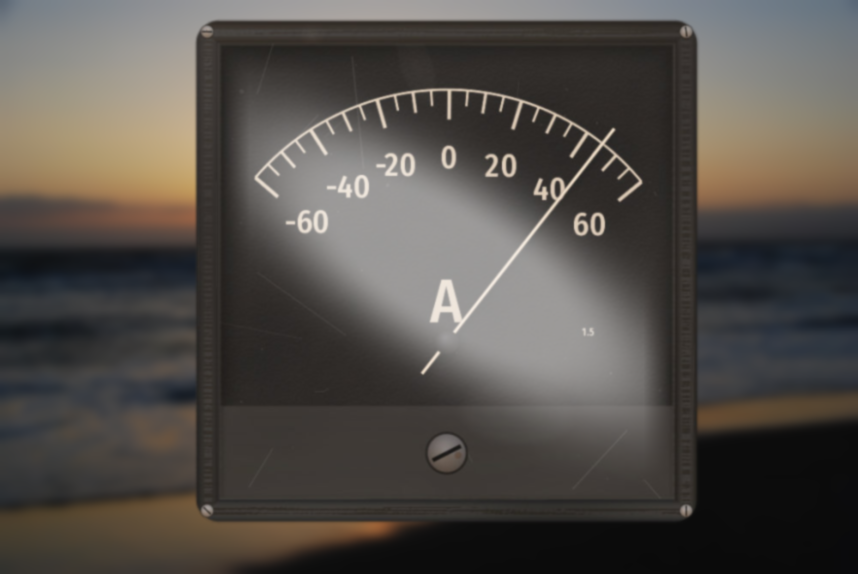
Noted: {"value": 45, "unit": "A"}
